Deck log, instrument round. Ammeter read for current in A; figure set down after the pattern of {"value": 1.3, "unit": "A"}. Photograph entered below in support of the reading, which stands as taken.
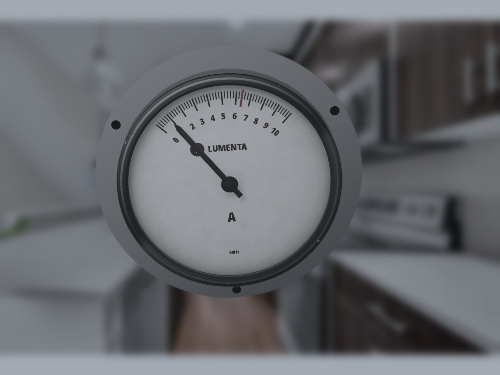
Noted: {"value": 1, "unit": "A"}
